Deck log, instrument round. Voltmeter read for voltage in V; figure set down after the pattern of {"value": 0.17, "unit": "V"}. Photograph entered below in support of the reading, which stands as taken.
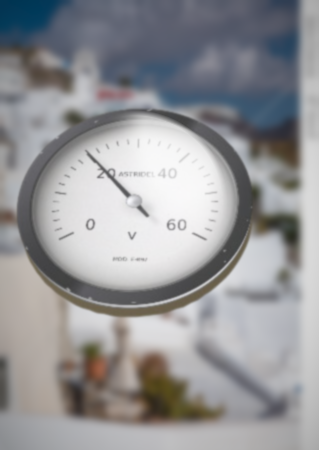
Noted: {"value": 20, "unit": "V"}
